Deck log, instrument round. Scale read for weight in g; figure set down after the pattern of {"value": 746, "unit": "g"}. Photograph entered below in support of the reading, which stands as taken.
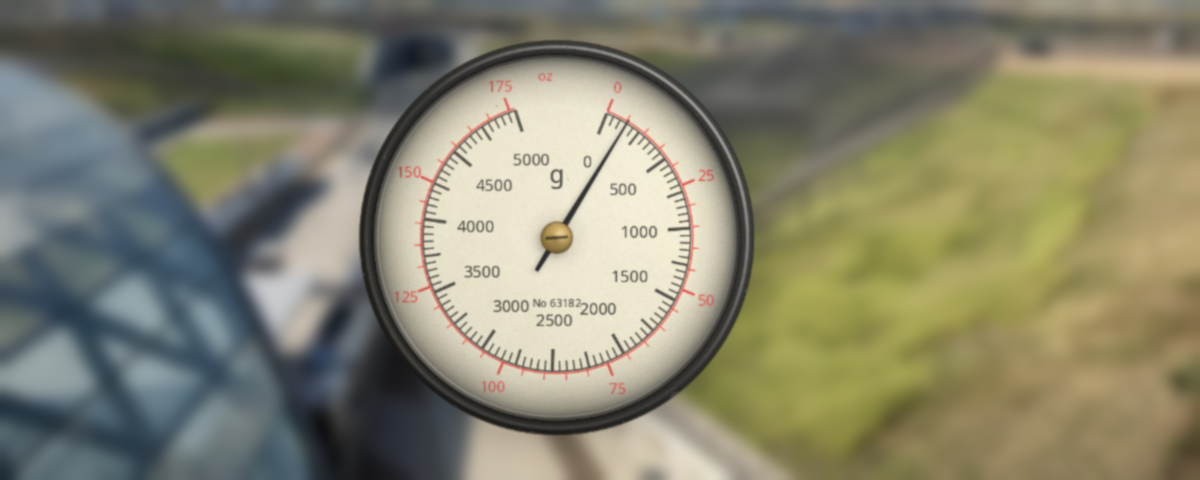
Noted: {"value": 150, "unit": "g"}
